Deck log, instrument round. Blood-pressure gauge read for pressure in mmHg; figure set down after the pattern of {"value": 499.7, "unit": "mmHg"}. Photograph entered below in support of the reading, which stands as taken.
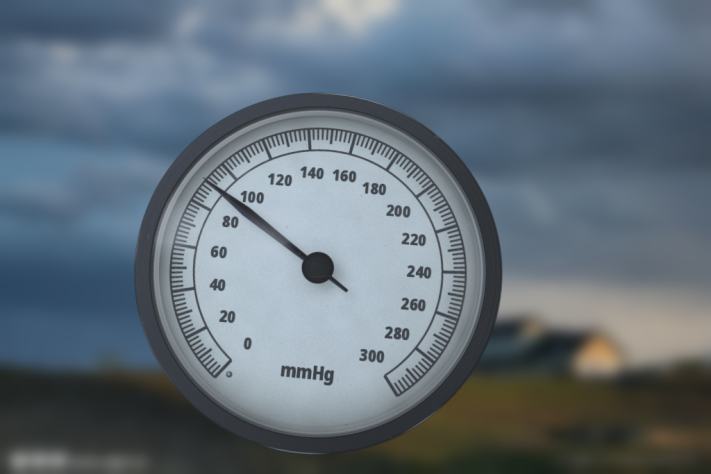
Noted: {"value": 90, "unit": "mmHg"}
